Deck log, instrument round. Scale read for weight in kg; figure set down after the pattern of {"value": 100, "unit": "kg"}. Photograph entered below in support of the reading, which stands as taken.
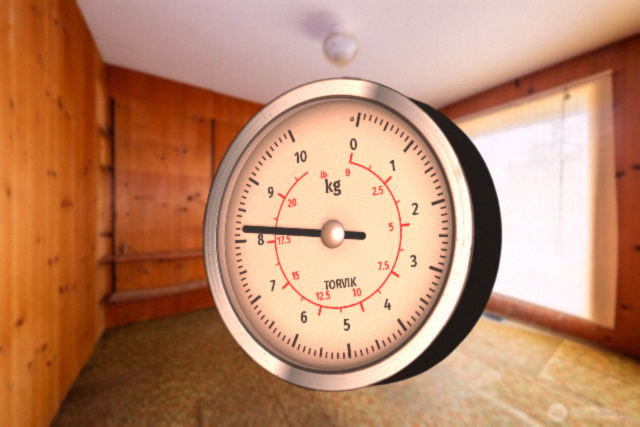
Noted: {"value": 8.2, "unit": "kg"}
